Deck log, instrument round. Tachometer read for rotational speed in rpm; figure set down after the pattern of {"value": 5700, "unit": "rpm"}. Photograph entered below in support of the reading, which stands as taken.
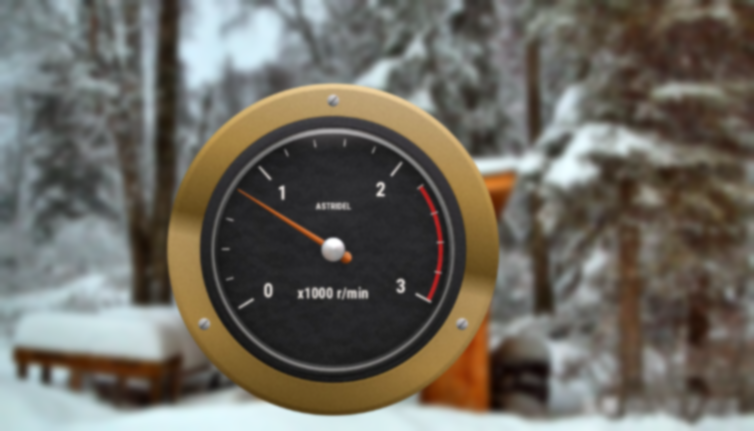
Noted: {"value": 800, "unit": "rpm"}
